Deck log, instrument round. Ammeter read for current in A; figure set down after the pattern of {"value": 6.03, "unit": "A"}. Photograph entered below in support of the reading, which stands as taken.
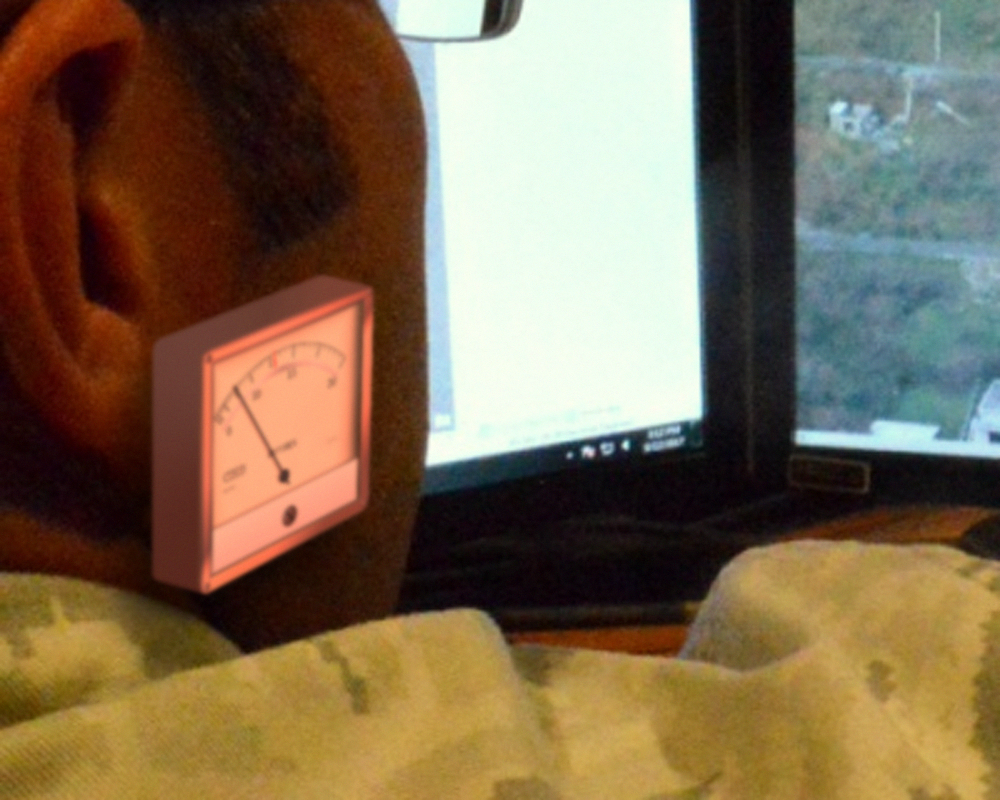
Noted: {"value": 7.5, "unit": "A"}
